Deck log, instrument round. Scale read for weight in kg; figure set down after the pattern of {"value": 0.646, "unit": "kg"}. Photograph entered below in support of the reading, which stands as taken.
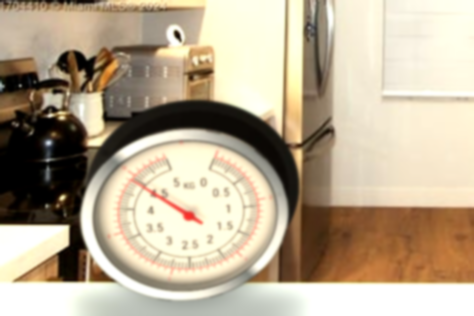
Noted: {"value": 4.5, "unit": "kg"}
